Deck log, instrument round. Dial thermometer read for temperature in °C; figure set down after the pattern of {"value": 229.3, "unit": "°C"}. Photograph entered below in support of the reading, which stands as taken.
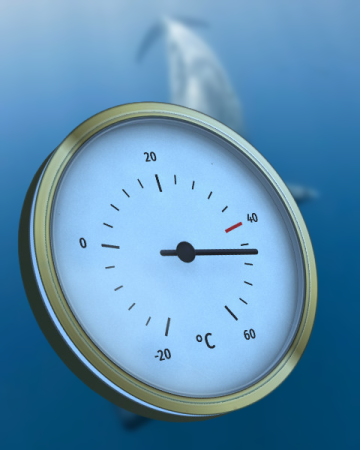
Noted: {"value": 46, "unit": "°C"}
